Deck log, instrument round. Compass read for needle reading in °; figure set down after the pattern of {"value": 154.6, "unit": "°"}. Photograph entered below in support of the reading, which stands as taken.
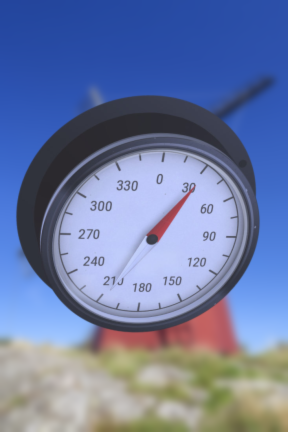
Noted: {"value": 30, "unit": "°"}
